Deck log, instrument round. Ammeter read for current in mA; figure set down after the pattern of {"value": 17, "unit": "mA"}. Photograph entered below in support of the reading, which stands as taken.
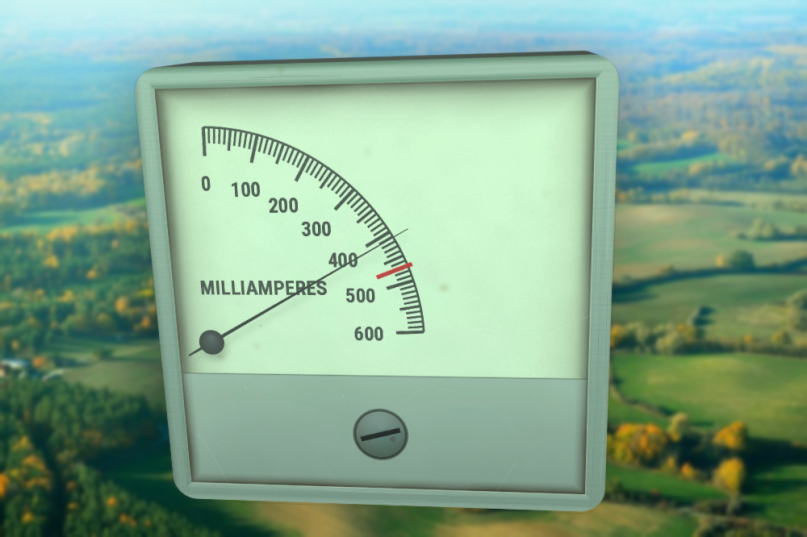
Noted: {"value": 410, "unit": "mA"}
